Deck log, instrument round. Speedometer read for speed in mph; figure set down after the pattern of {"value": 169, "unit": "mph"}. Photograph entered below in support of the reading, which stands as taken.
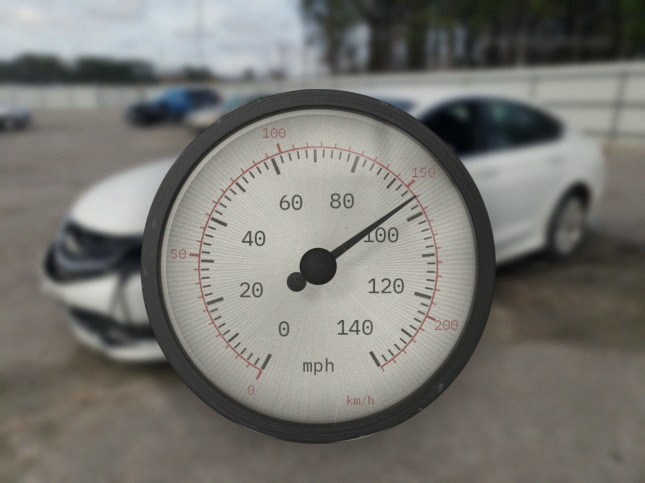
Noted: {"value": 96, "unit": "mph"}
